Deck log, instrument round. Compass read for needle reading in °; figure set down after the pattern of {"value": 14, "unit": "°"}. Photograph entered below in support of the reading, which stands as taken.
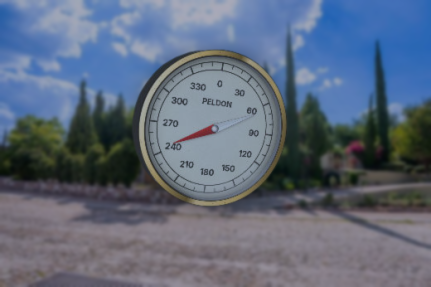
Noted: {"value": 245, "unit": "°"}
